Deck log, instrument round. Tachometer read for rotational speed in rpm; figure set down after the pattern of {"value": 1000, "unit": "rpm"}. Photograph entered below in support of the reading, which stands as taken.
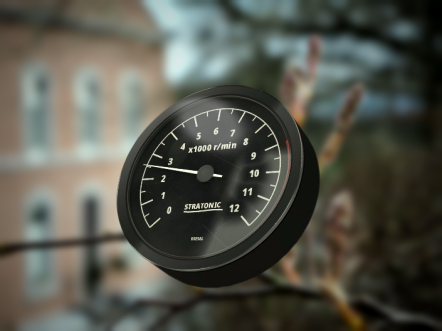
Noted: {"value": 2500, "unit": "rpm"}
